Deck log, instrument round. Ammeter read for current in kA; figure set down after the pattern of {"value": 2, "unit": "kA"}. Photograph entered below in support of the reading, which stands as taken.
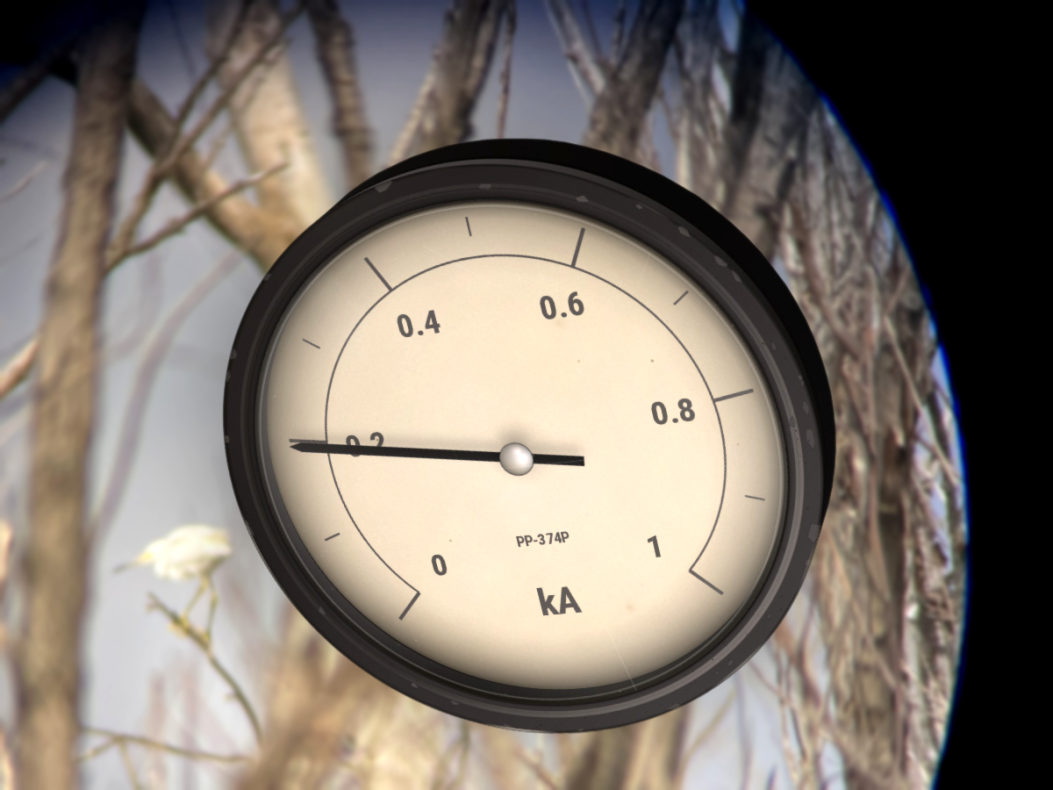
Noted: {"value": 0.2, "unit": "kA"}
